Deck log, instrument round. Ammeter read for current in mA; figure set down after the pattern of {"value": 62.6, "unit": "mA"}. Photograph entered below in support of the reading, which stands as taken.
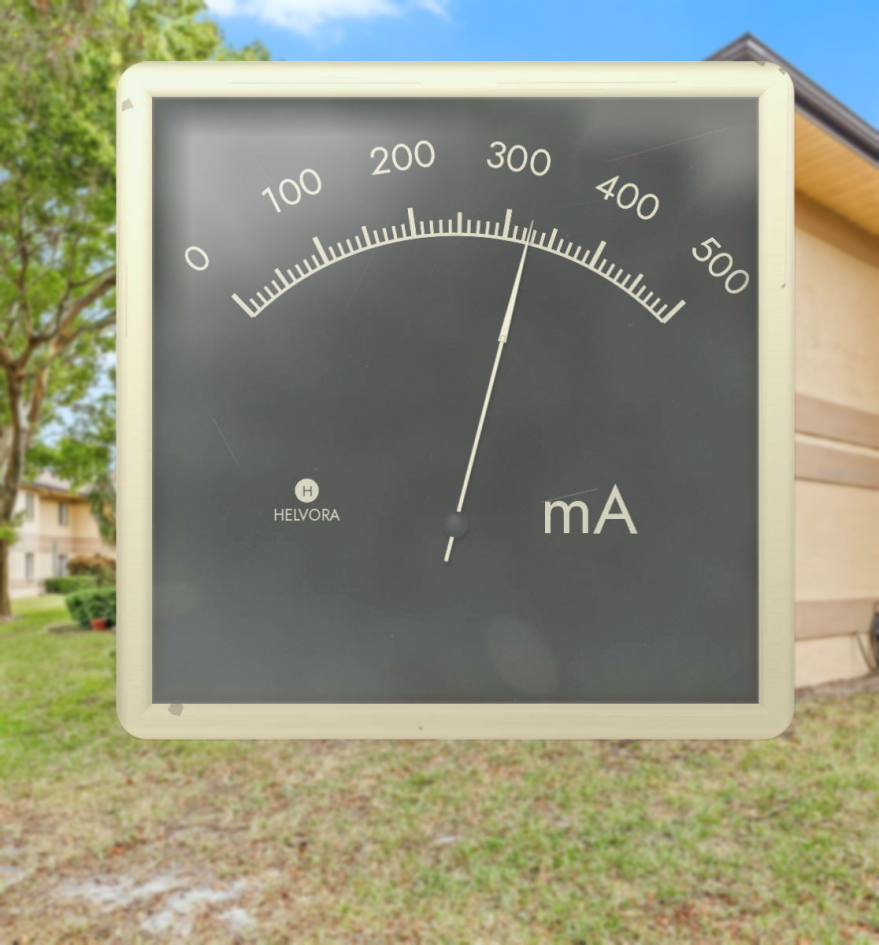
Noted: {"value": 325, "unit": "mA"}
